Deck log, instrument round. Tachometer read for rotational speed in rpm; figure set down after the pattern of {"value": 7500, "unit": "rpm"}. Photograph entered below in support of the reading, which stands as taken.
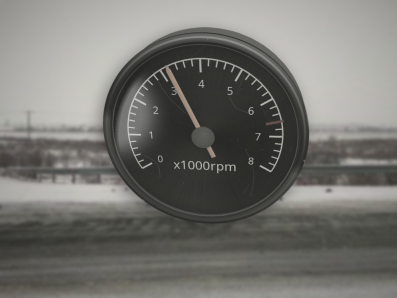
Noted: {"value": 3200, "unit": "rpm"}
